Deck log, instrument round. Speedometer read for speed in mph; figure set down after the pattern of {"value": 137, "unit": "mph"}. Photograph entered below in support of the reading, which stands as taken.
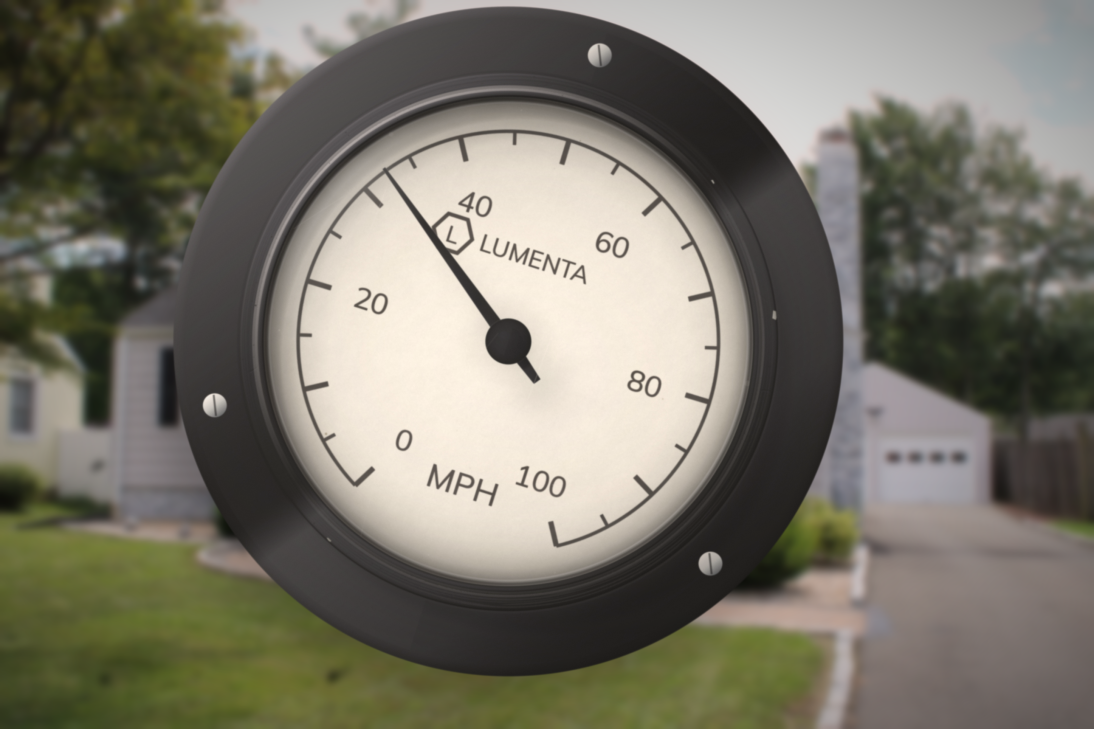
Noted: {"value": 32.5, "unit": "mph"}
